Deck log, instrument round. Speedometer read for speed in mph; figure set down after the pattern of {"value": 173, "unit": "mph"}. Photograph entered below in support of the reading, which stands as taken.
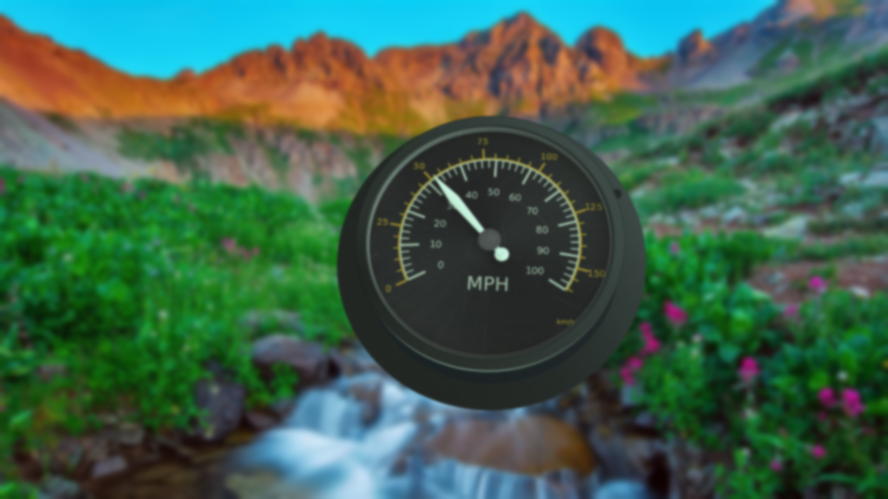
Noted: {"value": 32, "unit": "mph"}
